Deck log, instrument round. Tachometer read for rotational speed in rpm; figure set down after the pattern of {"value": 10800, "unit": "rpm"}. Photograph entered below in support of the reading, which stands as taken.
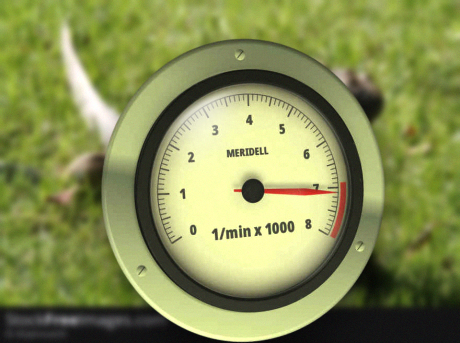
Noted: {"value": 7100, "unit": "rpm"}
